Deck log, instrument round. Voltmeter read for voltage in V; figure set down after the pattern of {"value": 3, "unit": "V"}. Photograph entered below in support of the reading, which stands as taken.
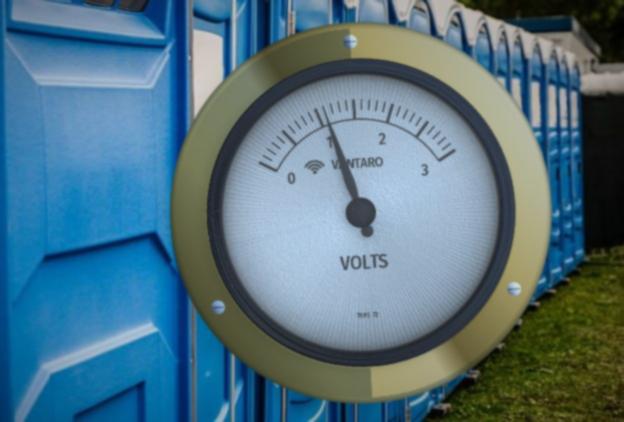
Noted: {"value": 1.1, "unit": "V"}
